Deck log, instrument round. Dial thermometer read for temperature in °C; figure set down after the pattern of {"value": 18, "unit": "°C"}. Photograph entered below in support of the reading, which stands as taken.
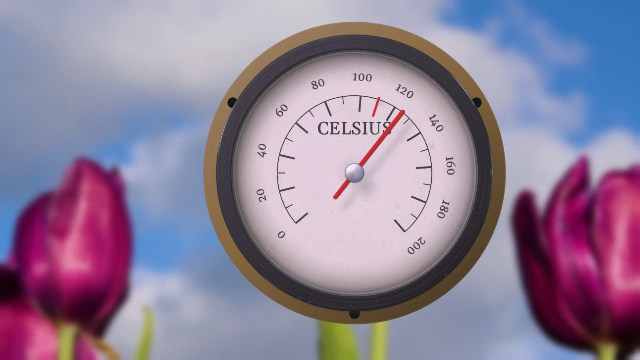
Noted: {"value": 125, "unit": "°C"}
